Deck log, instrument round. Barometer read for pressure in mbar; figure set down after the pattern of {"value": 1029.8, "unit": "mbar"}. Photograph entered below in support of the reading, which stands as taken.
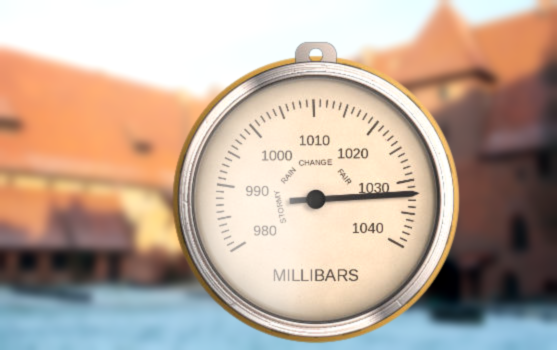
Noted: {"value": 1032, "unit": "mbar"}
